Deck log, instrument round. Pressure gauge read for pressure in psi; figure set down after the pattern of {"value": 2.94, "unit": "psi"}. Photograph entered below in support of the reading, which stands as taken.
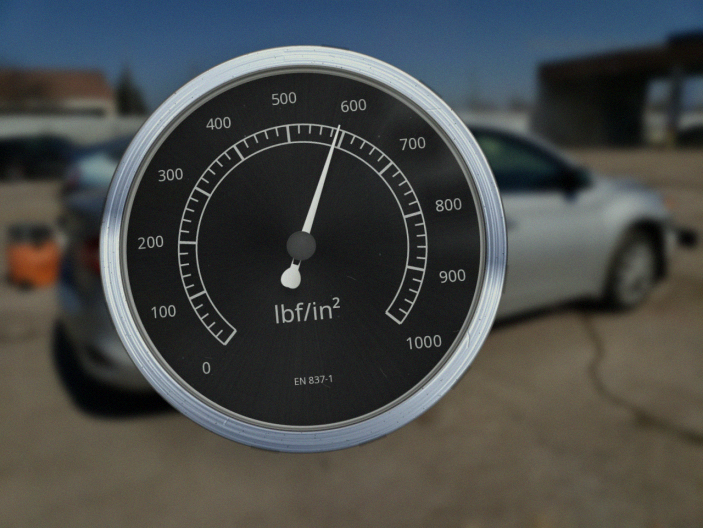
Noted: {"value": 590, "unit": "psi"}
